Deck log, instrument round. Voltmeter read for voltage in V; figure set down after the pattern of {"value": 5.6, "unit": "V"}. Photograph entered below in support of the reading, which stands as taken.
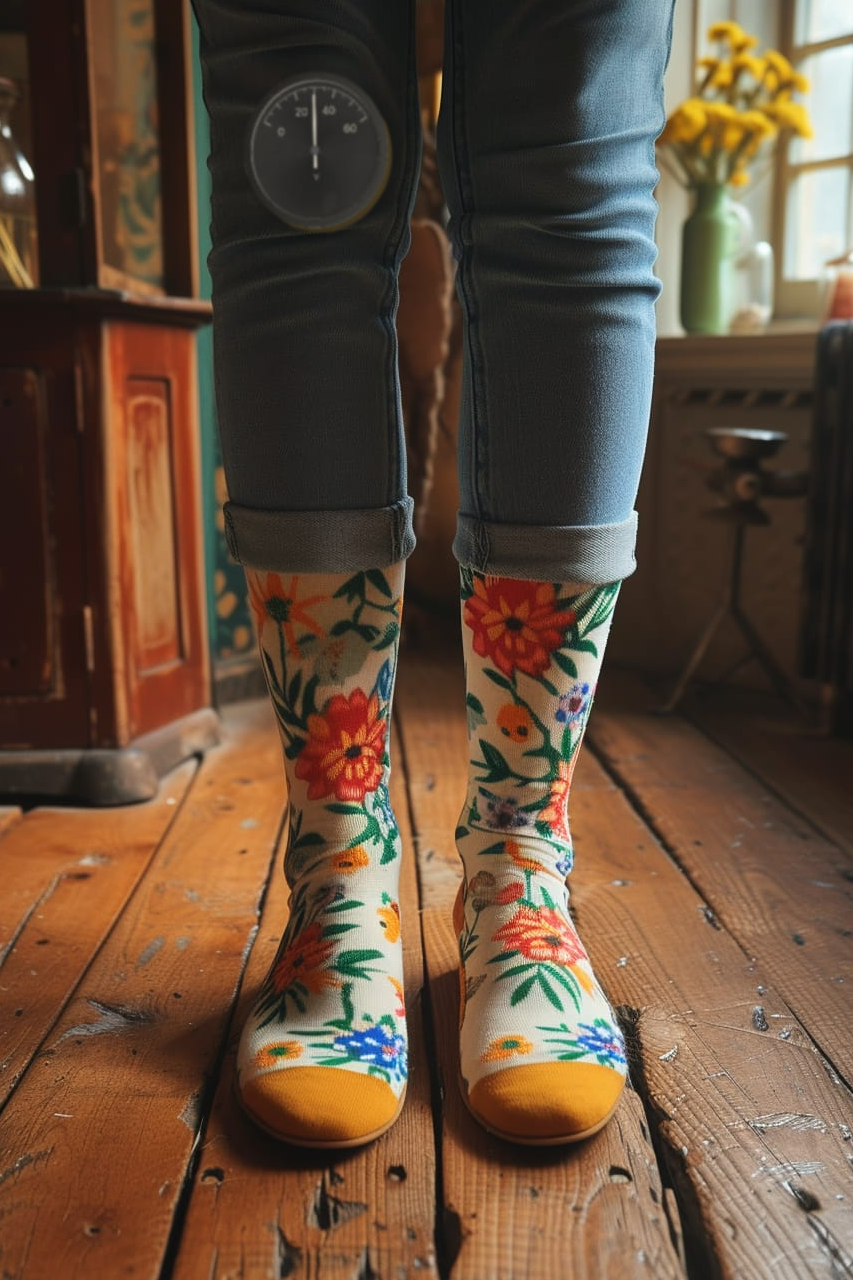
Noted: {"value": 30, "unit": "V"}
